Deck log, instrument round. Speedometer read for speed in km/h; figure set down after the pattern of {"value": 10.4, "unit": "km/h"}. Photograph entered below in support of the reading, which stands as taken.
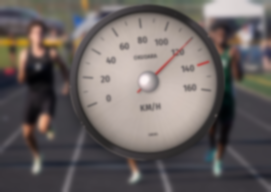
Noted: {"value": 120, "unit": "km/h"}
